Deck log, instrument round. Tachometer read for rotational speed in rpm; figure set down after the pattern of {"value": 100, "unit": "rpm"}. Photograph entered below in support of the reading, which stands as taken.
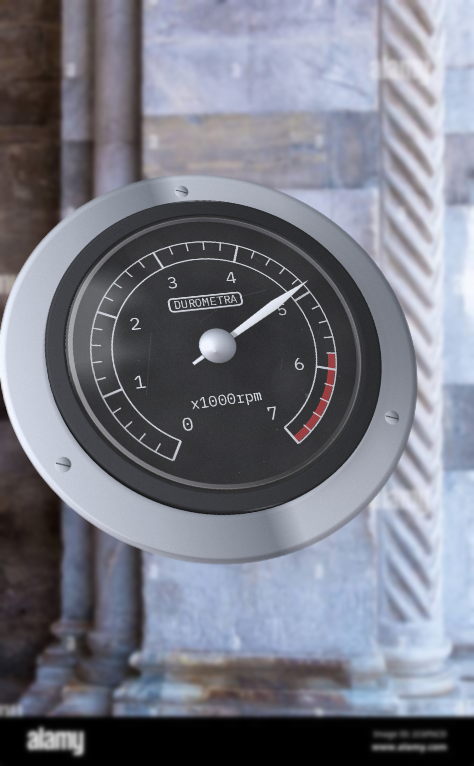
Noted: {"value": 4900, "unit": "rpm"}
